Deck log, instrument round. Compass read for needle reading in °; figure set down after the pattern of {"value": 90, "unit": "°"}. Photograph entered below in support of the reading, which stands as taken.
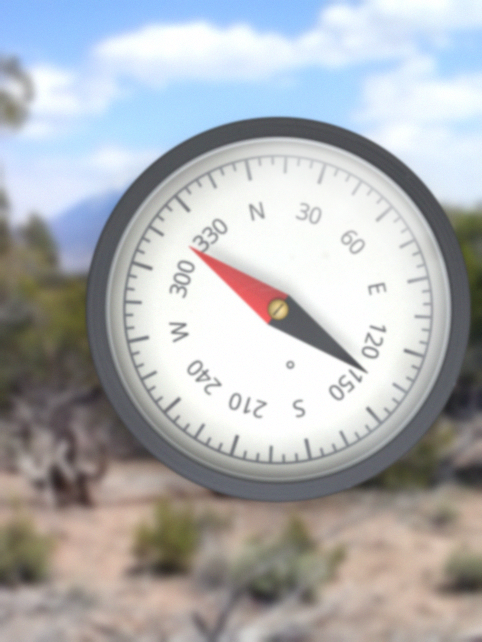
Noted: {"value": 317.5, "unit": "°"}
